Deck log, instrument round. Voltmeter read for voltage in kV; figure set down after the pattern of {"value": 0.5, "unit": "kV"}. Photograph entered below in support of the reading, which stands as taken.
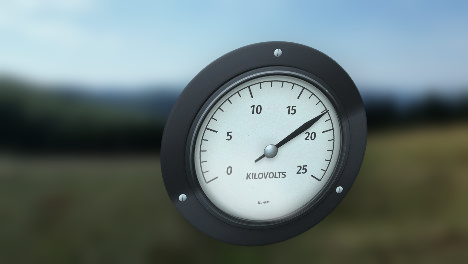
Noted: {"value": 18, "unit": "kV"}
